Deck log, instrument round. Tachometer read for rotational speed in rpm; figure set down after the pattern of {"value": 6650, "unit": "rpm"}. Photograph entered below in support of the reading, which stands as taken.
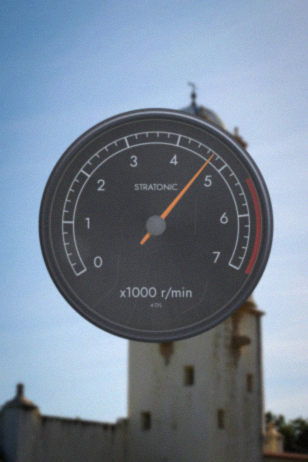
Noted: {"value": 4700, "unit": "rpm"}
